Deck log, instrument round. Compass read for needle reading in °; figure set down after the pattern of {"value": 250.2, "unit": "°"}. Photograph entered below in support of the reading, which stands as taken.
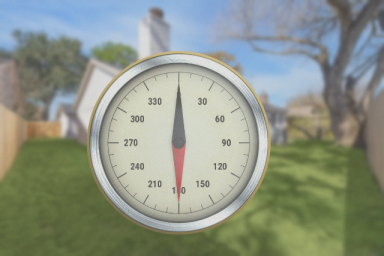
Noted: {"value": 180, "unit": "°"}
